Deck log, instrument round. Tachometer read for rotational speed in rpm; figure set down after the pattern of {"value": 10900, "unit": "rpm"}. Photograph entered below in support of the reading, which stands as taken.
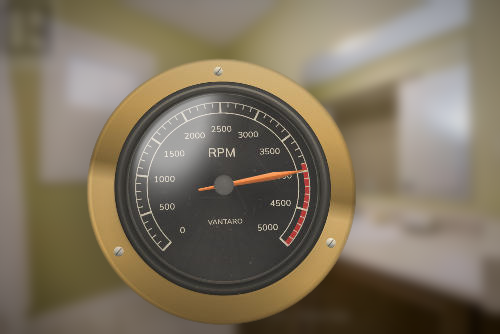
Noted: {"value": 4000, "unit": "rpm"}
